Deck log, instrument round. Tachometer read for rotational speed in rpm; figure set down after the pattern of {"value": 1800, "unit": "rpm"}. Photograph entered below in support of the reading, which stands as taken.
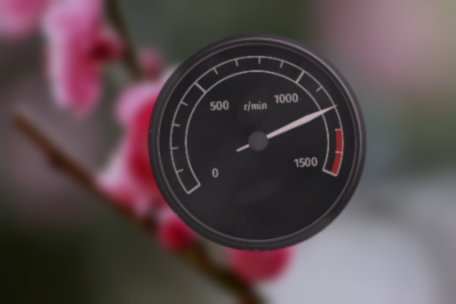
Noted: {"value": 1200, "unit": "rpm"}
